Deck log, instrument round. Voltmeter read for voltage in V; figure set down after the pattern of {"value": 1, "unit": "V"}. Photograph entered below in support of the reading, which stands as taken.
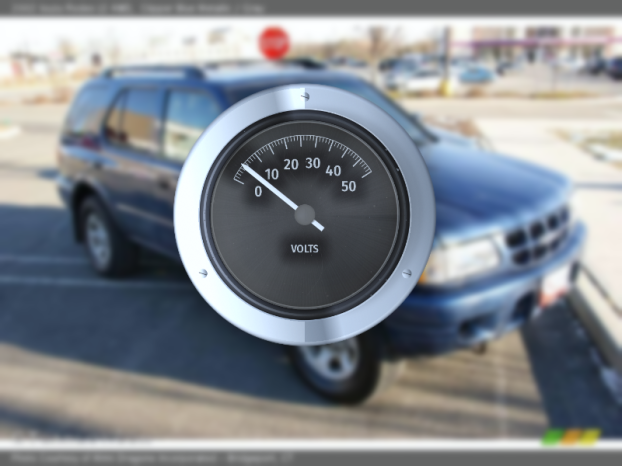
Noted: {"value": 5, "unit": "V"}
